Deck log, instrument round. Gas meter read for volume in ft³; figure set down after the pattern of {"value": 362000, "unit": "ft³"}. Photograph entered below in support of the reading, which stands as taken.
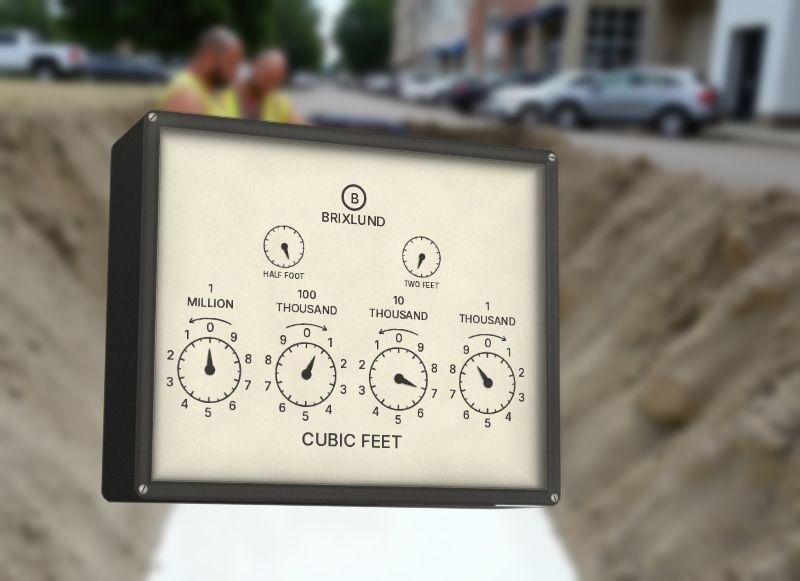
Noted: {"value": 6900, "unit": "ft³"}
